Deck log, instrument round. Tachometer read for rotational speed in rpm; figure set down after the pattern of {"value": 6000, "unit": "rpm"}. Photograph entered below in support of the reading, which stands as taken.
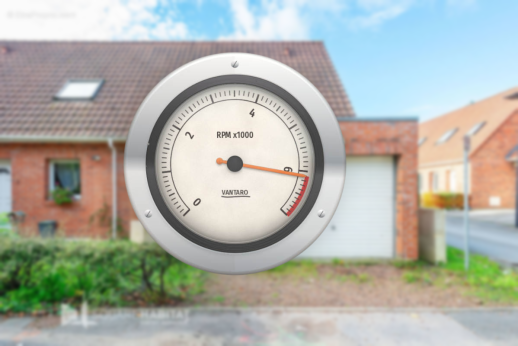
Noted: {"value": 6100, "unit": "rpm"}
